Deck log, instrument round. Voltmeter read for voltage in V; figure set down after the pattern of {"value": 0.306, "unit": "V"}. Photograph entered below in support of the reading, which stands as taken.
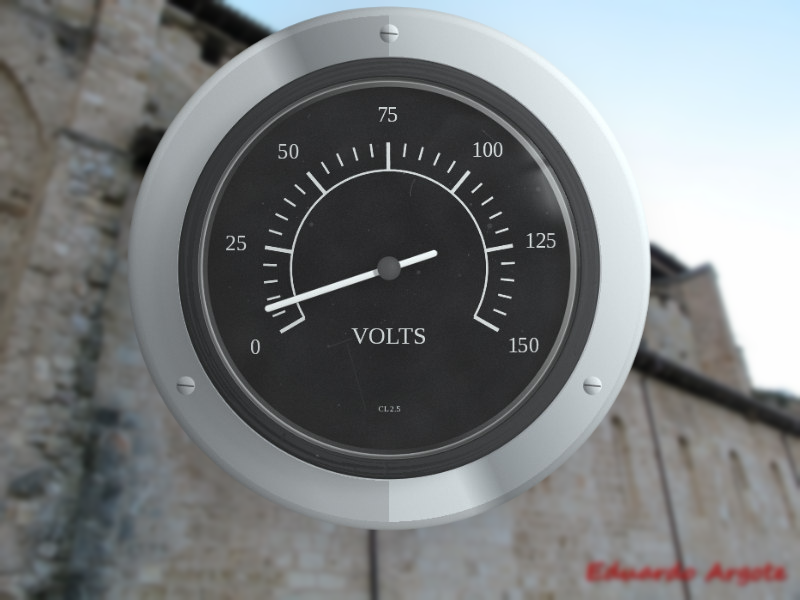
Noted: {"value": 7.5, "unit": "V"}
